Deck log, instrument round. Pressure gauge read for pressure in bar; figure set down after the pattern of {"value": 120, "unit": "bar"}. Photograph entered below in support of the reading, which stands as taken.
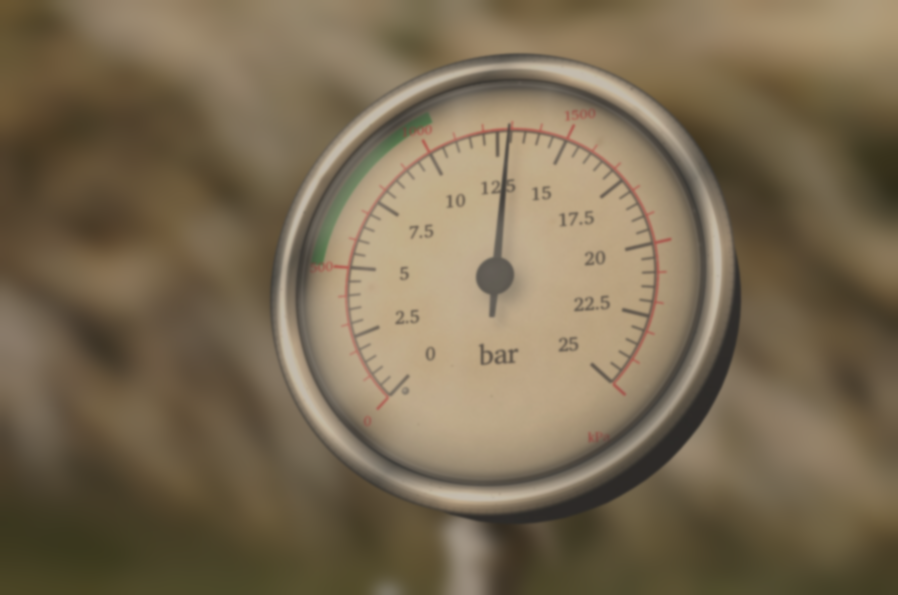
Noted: {"value": 13, "unit": "bar"}
